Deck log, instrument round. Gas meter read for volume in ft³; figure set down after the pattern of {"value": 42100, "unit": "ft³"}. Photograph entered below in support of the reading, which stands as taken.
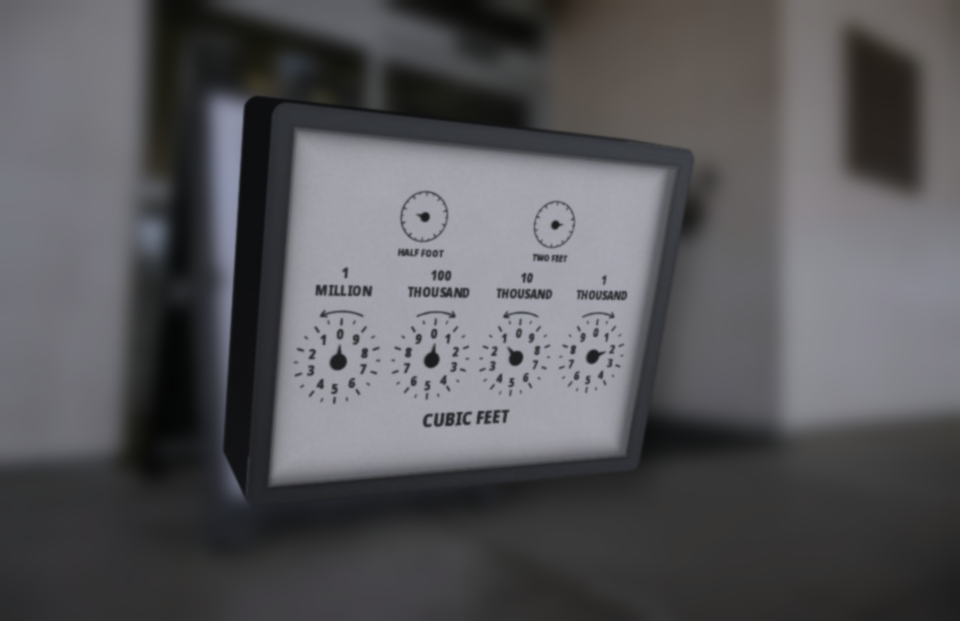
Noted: {"value": 1200, "unit": "ft³"}
